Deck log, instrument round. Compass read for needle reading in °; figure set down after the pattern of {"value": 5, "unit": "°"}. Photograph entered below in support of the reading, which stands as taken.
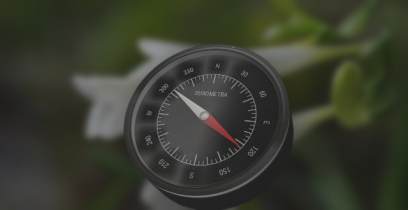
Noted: {"value": 125, "unit": "°"}
